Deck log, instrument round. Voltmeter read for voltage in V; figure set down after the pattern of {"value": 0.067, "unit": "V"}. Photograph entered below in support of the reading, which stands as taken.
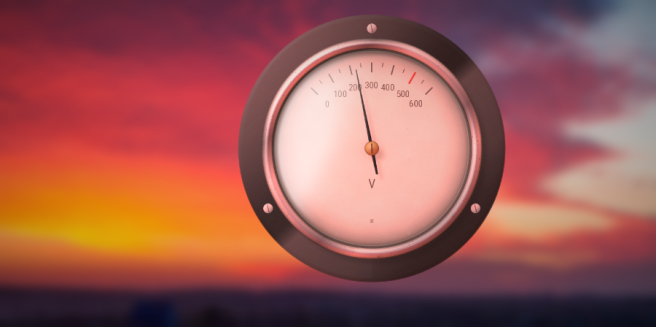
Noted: {"value": 225, "unit": "V"}
